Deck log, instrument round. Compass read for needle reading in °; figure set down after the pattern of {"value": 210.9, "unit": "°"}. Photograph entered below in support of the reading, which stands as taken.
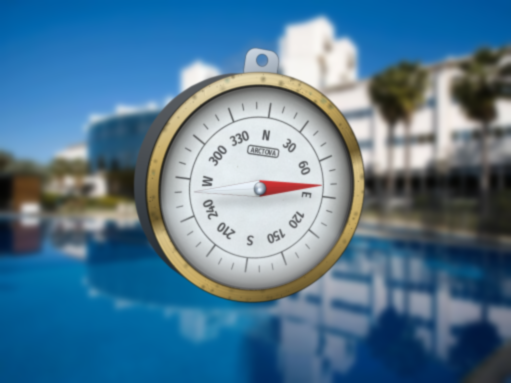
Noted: {"value": 80, "unit": "°"}
